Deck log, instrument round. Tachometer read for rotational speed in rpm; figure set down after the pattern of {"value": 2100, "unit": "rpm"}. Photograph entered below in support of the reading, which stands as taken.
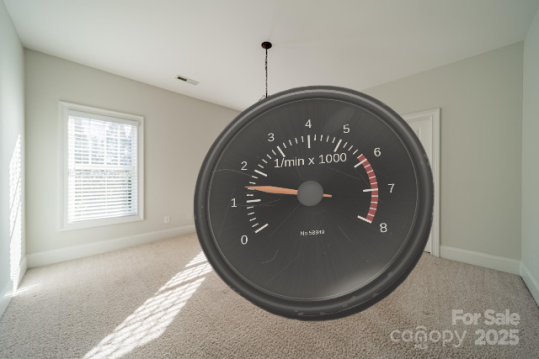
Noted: {"value": 1400, "unit": "rpm"}
